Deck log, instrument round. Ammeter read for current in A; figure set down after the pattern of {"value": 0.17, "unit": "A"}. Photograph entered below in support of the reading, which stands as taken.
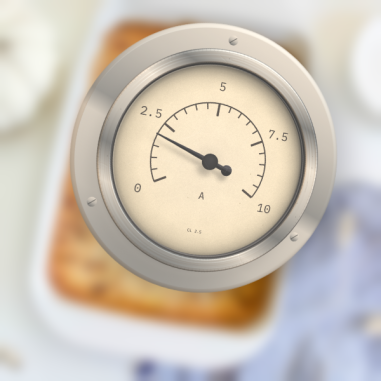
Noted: {"value": 2, "unit": "A"}
